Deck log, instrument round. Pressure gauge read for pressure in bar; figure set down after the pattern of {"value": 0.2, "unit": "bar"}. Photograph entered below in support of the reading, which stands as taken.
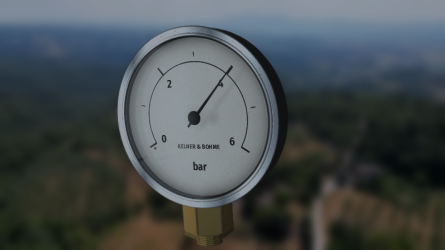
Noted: {"value": 4, "unit": "bar"}
